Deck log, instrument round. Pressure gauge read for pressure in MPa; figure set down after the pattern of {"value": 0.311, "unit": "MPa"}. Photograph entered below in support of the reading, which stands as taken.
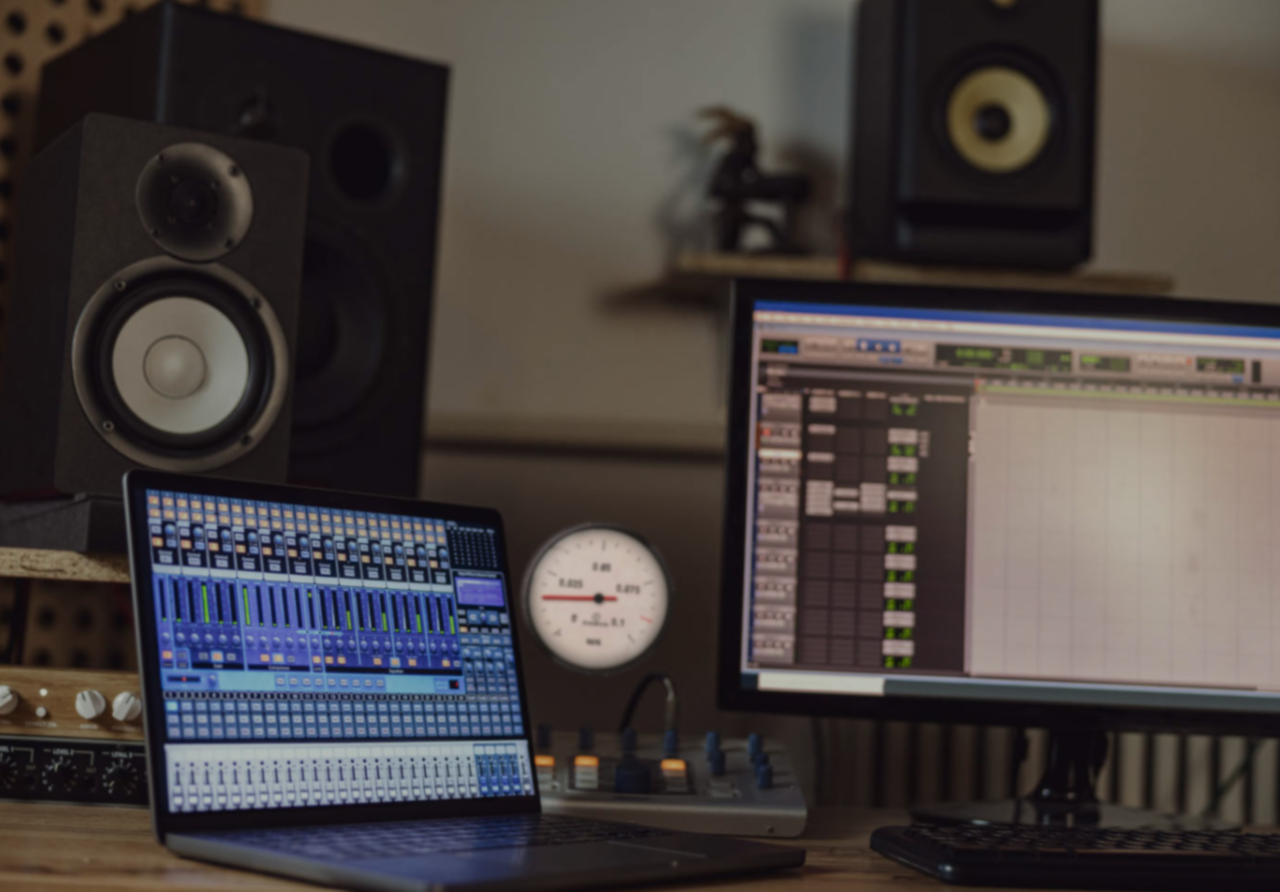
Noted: {"value": 0.015, "unit": "MPa"}
